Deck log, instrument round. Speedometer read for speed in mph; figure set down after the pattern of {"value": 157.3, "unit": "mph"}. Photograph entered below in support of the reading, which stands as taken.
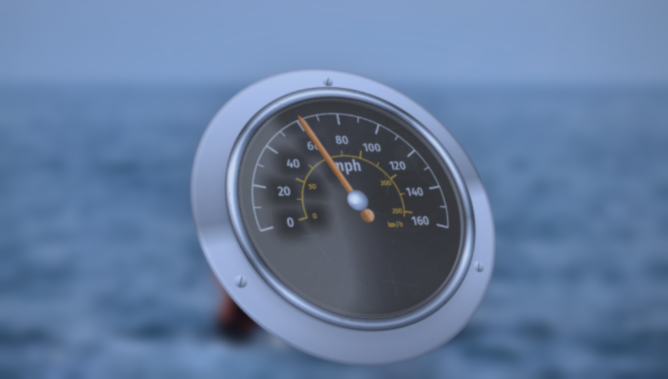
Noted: {"value": 60, "unit": "mph"}
